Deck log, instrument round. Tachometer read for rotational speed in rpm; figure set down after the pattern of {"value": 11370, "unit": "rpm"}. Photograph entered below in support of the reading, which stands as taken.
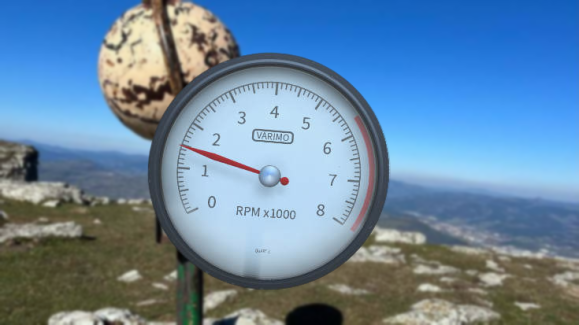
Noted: {"value": 1500, "unit": "rpm"}
